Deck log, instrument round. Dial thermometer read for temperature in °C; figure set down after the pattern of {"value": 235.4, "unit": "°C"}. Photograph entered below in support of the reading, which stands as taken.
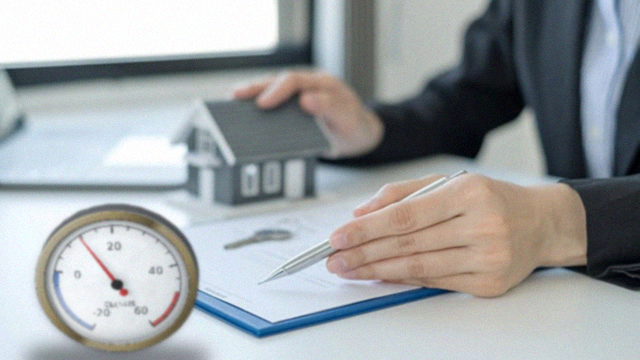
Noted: {"value": 12, "unit": "°C"}
